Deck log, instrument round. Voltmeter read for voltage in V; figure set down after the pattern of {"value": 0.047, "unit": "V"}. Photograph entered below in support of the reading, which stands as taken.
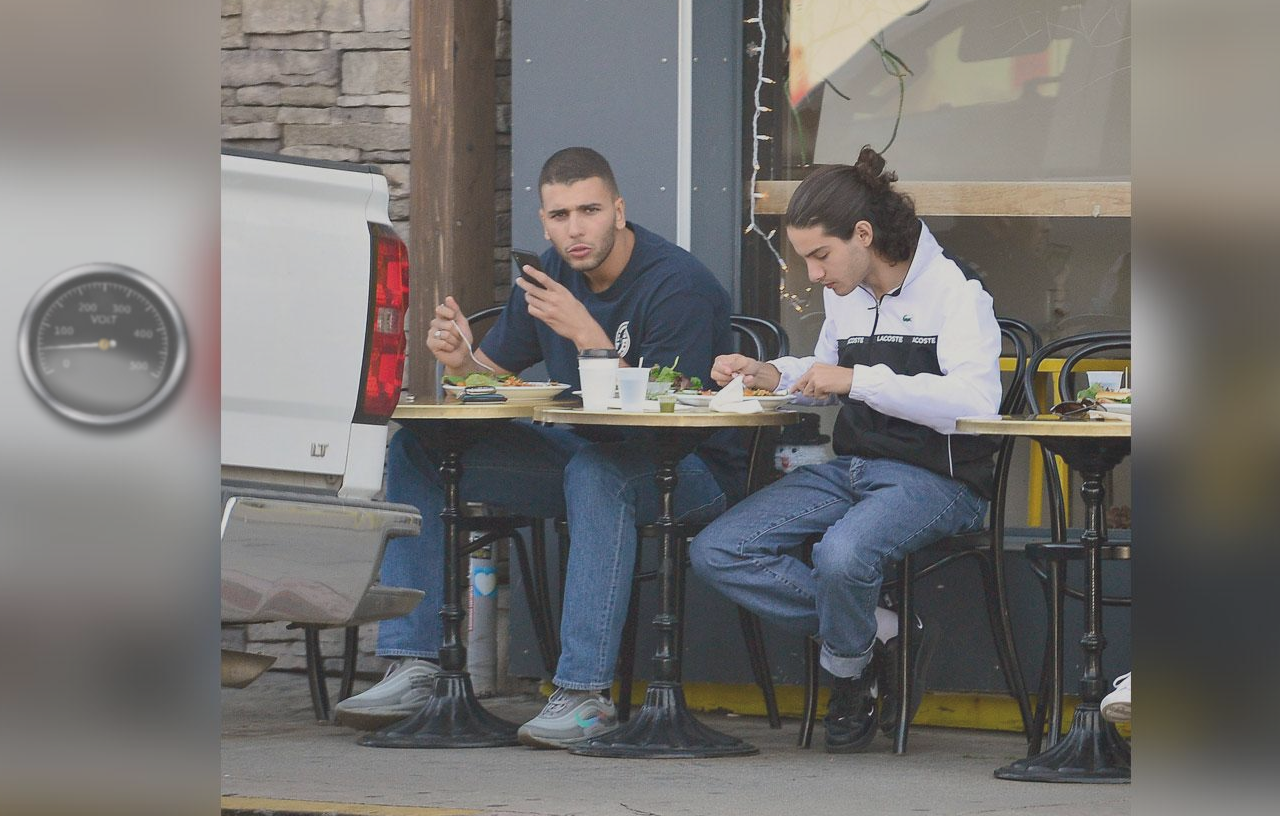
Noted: {"value": 50, "unit": "V"}
